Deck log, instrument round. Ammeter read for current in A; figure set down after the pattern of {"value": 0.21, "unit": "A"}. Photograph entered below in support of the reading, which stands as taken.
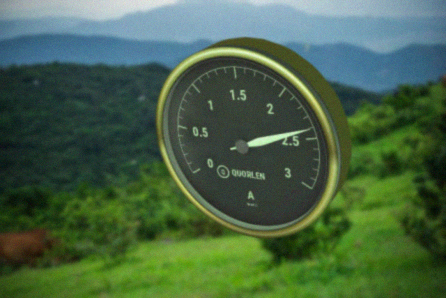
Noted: {"value": 2.4, "unit": "A"}
